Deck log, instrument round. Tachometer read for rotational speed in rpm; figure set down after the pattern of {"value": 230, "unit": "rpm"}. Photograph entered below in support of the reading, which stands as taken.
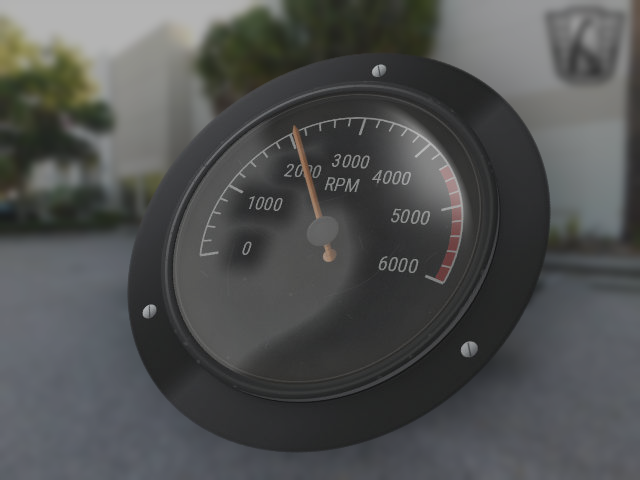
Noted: {"value": 2100, "unit": "rpm"}
